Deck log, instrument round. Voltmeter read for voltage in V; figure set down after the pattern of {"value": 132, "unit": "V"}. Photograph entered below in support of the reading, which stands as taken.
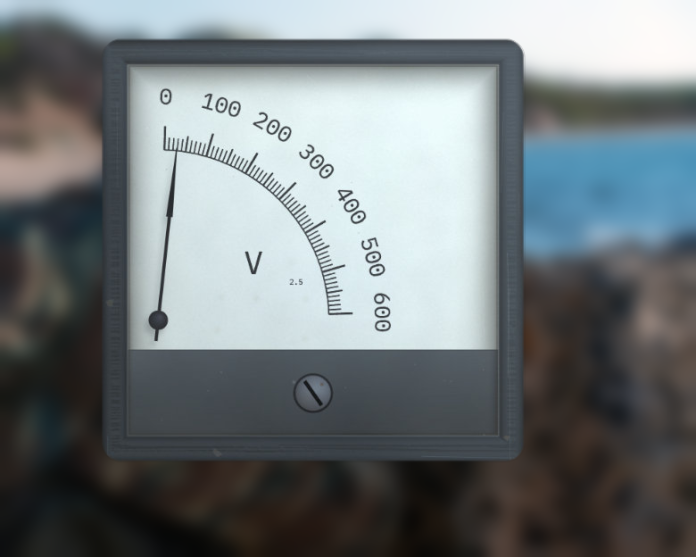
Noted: {"value": 30, "unit": "V"}
